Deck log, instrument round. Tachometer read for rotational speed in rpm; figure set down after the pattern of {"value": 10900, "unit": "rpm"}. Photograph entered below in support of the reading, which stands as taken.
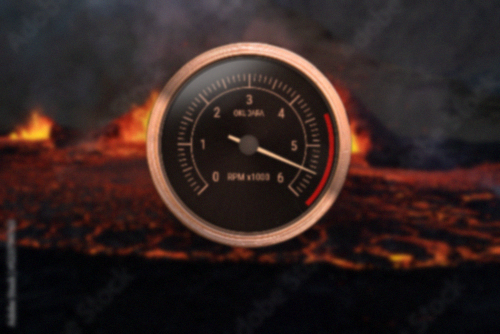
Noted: {"value": 5500, "unit": "rpm"}
